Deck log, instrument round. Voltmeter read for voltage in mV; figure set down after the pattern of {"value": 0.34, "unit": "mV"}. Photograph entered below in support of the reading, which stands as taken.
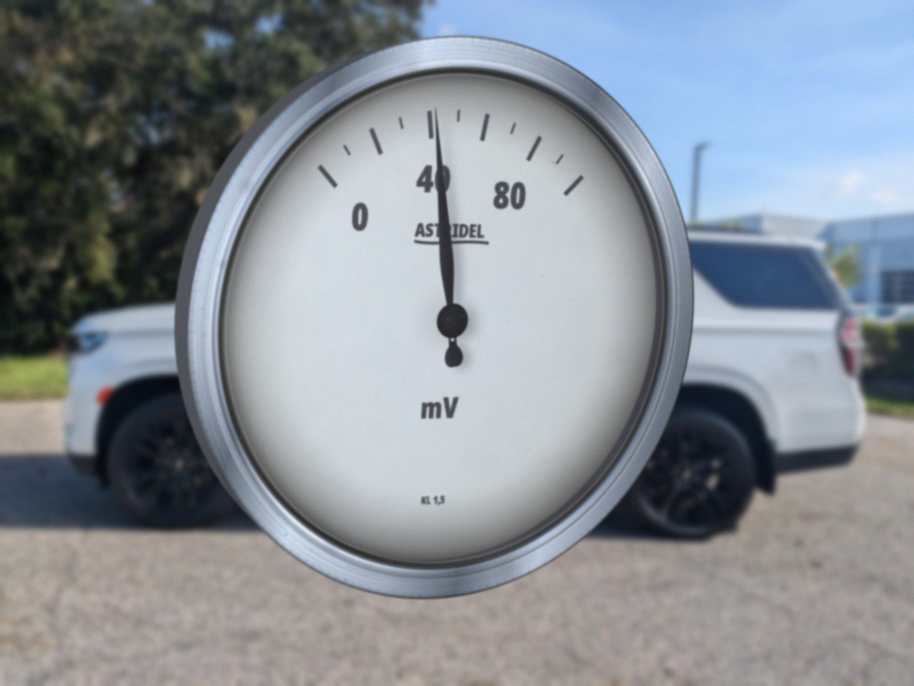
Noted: {"value": 40, "unit": "mV"}
